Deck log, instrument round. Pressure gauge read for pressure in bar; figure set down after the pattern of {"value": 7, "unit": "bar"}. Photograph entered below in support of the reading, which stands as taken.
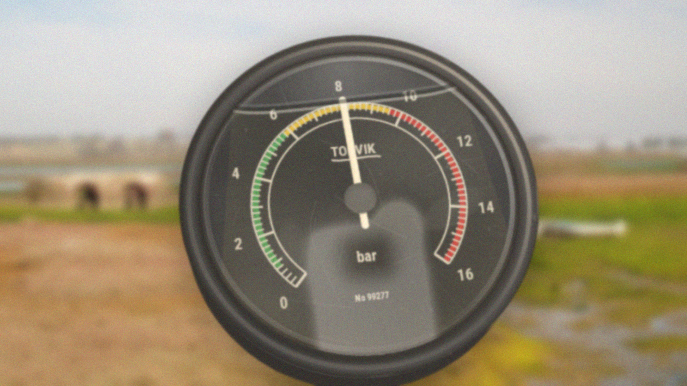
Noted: {"value": 8, "unit": "bar"}
